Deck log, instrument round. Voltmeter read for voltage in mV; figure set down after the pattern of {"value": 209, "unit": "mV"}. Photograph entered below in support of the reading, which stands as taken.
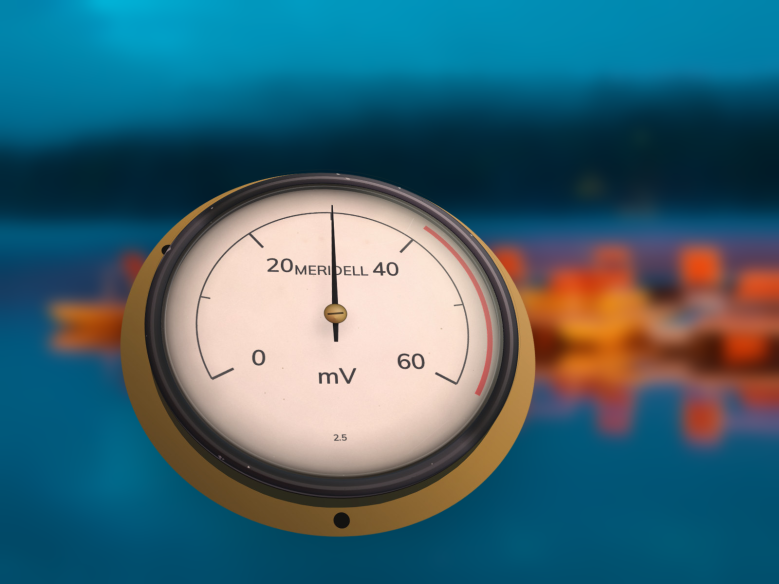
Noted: {"value": 30, "unit": "mV"}
